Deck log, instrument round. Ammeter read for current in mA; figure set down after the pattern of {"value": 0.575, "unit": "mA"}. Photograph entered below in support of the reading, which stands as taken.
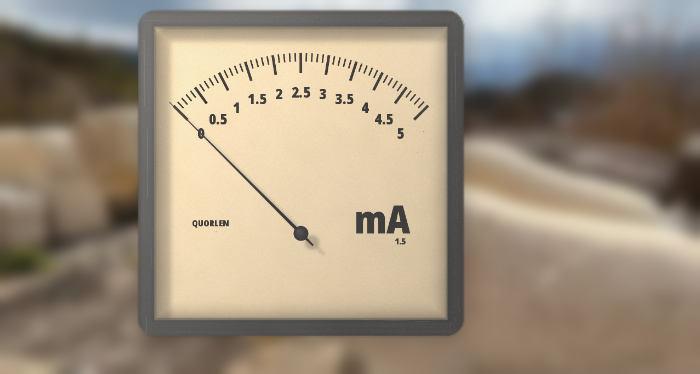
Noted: {"value": 0, "unit": "mA"}
